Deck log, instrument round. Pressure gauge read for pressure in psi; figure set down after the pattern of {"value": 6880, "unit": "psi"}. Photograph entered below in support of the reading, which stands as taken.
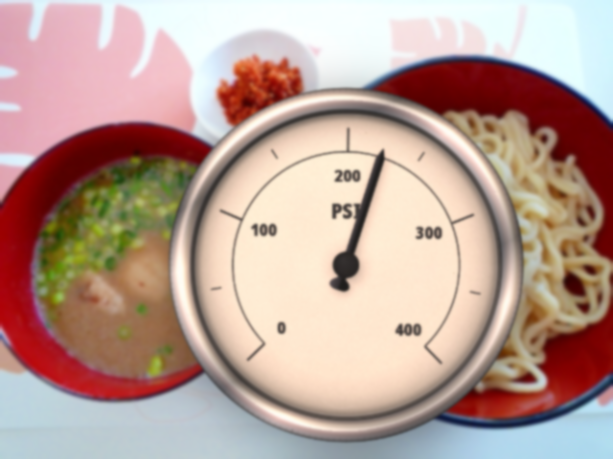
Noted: {"value": 225, "unit": "psi"}
